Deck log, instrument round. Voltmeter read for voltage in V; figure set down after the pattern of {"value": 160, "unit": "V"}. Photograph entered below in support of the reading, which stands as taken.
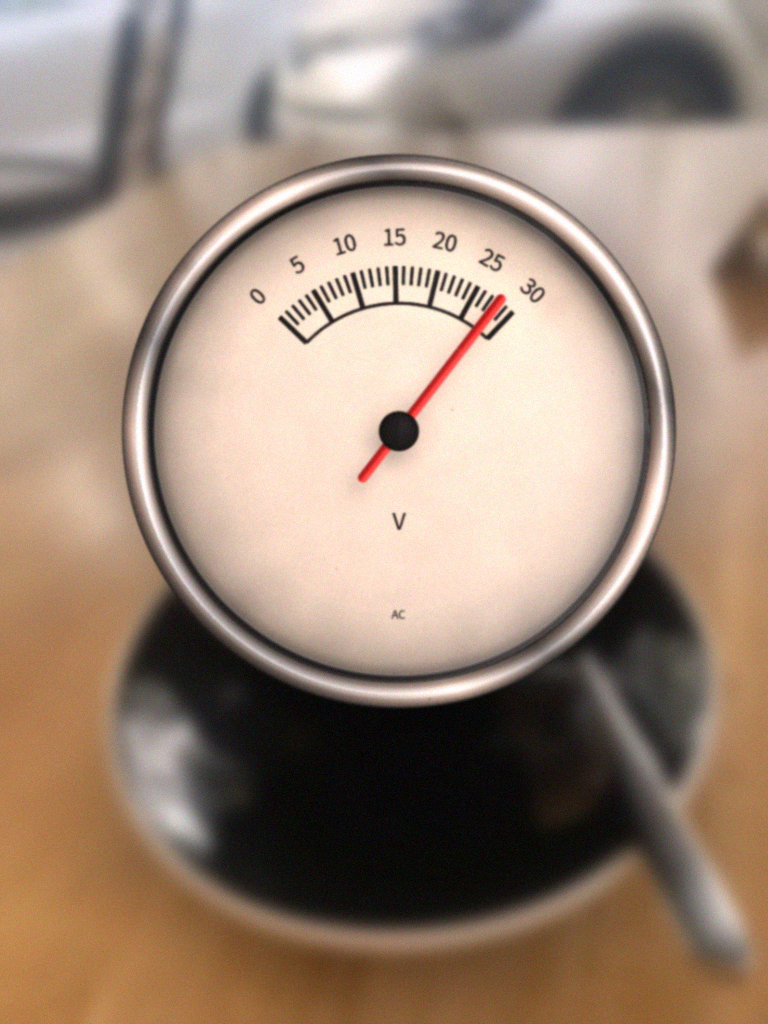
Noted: {"value": 28, "unit": "V"}
